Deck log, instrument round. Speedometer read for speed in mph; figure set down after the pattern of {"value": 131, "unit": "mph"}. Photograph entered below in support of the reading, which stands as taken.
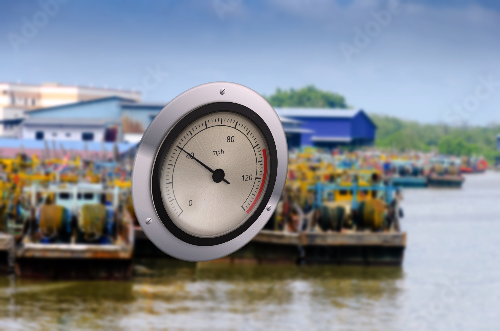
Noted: {"value": 40, "unit": "mph"}
